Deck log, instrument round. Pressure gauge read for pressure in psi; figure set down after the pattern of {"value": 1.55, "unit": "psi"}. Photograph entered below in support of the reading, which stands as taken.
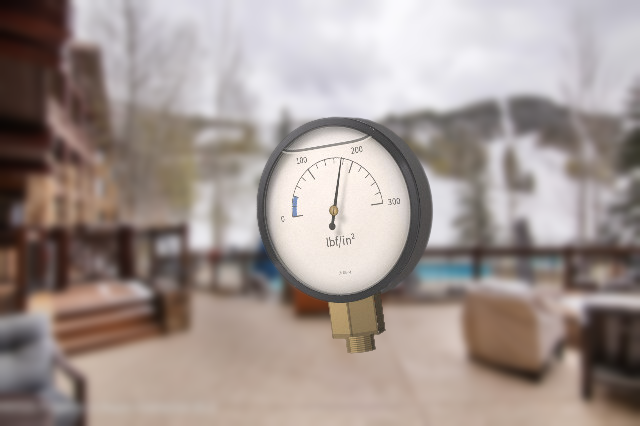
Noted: {"value": 180, "unit": "psi"}
